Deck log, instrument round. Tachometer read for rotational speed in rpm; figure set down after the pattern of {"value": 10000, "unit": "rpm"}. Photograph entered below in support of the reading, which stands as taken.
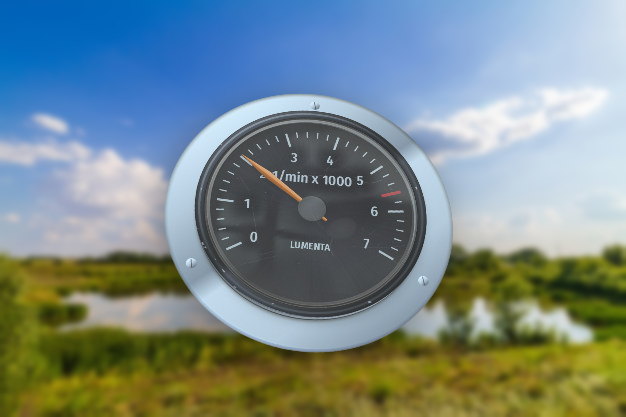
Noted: {"value": 2000, "unit": "rpm"}
